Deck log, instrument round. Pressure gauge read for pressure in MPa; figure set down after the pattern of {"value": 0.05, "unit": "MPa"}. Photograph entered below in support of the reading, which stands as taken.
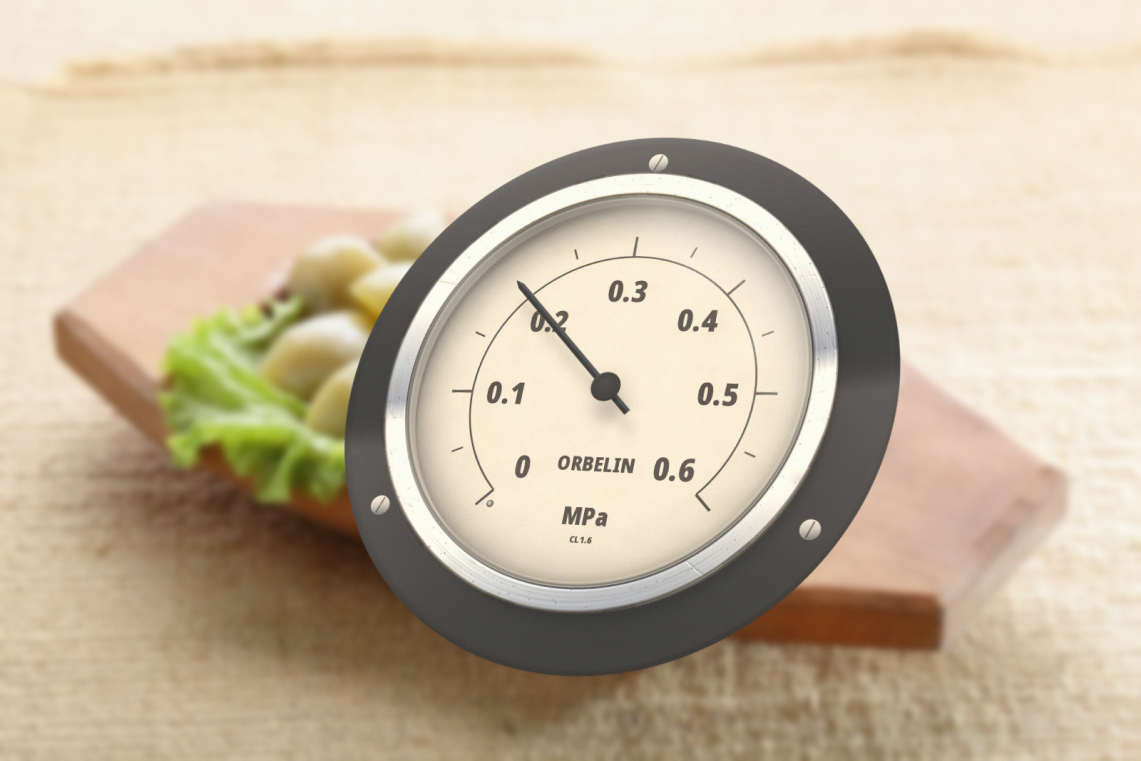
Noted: {"value": 0.2, "unit": "MPa"}
